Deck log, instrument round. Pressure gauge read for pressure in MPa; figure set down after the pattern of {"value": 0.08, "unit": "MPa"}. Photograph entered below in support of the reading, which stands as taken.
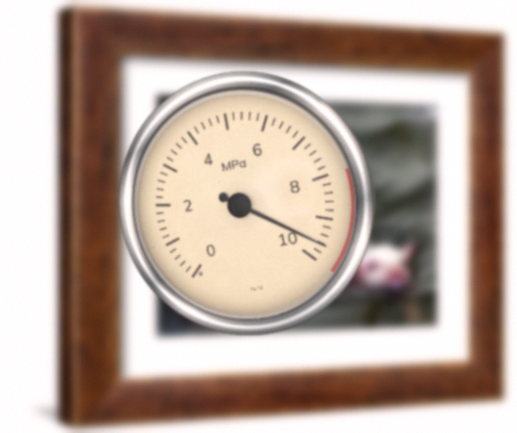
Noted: {"value": 9.6, "unit": "MPa"}
